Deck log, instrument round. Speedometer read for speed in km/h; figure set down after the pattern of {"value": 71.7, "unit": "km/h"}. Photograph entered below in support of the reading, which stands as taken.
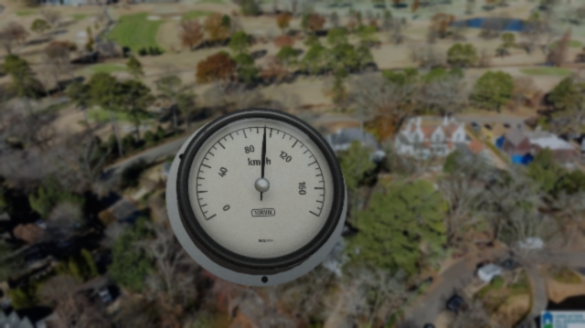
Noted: {"value": 95, "unit": "km/h"}
